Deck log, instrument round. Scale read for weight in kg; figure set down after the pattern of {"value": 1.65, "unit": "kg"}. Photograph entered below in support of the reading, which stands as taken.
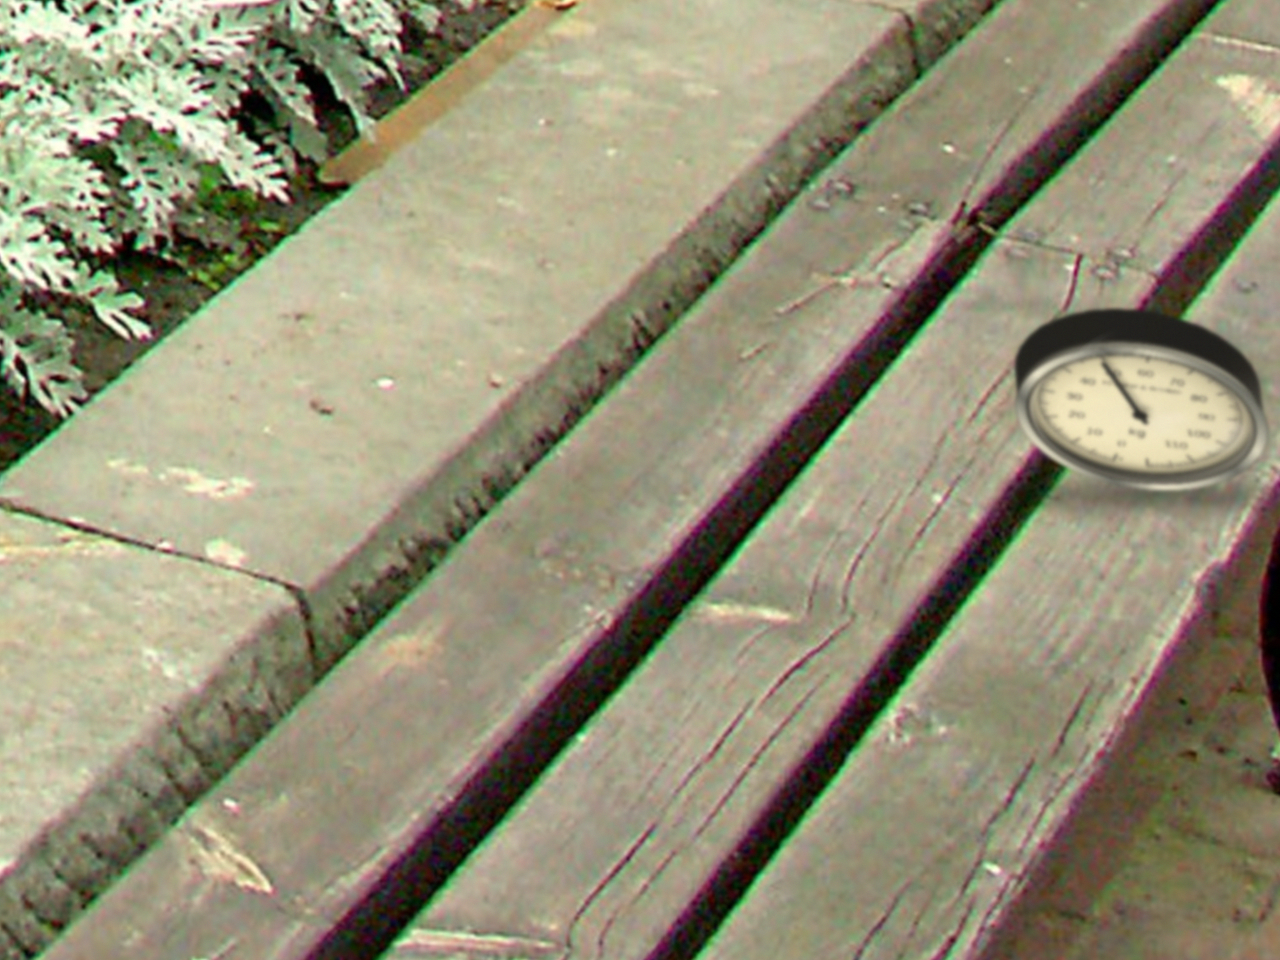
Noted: {"value": 50, "unit": "kg"}
